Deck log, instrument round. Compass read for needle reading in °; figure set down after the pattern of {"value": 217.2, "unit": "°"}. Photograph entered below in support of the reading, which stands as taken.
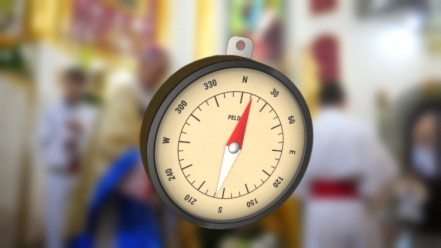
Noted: {"value": 10, "unit": "°"}
